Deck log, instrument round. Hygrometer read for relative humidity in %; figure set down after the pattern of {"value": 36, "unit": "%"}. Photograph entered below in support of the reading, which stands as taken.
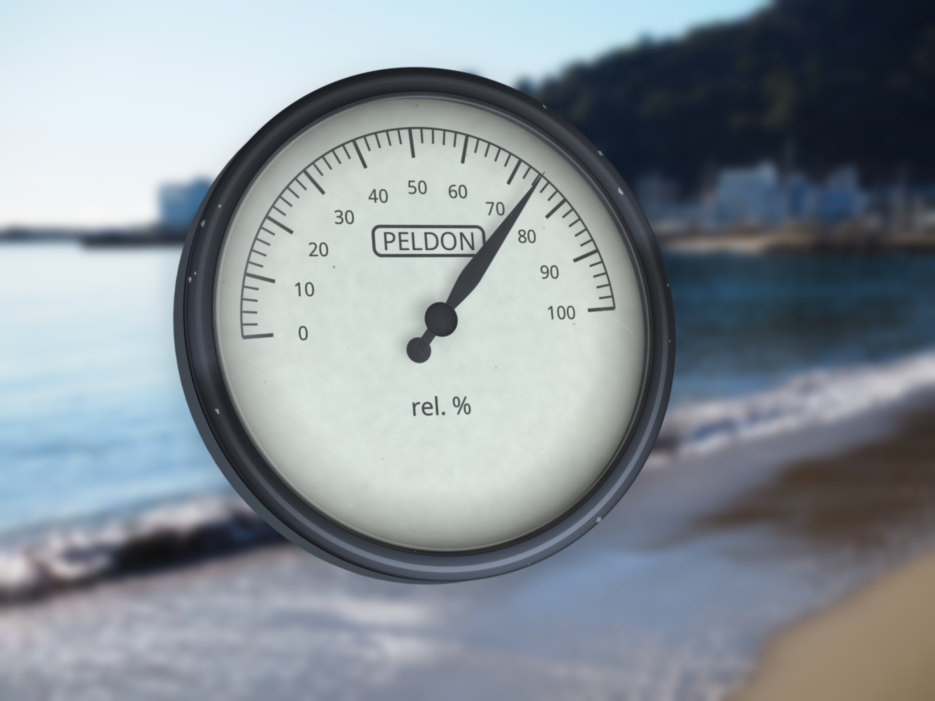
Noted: {"value": 74, "unit": "%"}
